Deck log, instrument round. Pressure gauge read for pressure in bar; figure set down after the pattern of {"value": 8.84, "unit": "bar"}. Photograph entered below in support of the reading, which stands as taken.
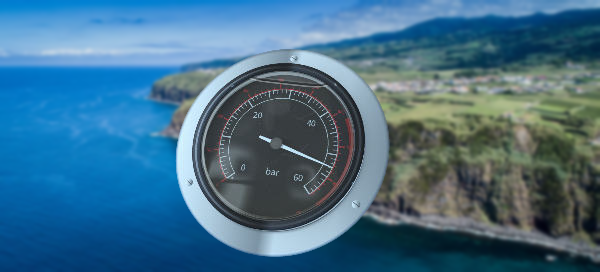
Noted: {"value": 53, "unit": "bar"}
